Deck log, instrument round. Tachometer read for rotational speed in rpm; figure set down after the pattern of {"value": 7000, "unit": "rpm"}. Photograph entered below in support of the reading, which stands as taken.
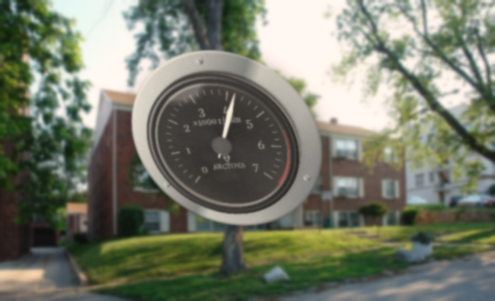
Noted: {"value": 4200, "unit": "rpm"}
